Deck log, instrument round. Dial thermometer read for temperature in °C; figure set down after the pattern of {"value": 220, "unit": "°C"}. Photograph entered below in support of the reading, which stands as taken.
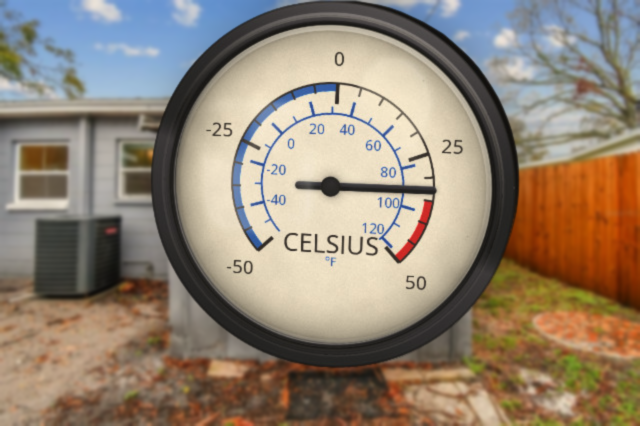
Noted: {"value": 32.5, "unit": "°C"}
